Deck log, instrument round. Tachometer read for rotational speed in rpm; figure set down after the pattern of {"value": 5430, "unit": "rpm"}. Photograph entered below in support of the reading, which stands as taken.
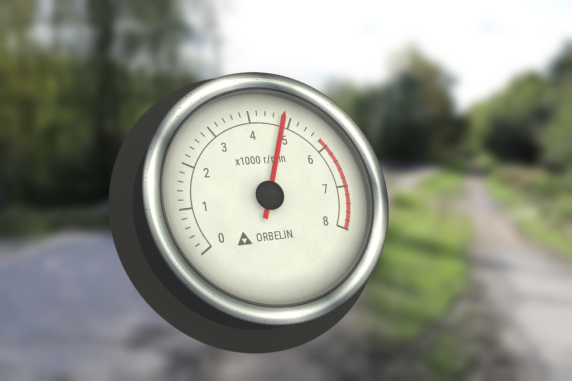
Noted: {"value": 4800, "unit": "rpm"}
